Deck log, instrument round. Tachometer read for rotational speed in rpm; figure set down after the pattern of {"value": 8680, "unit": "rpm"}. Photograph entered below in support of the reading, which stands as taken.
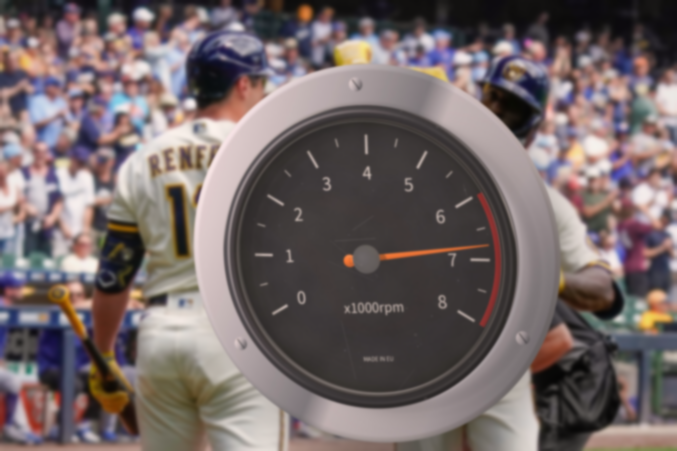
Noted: {"value": 6750, "unit": "rpm"}
